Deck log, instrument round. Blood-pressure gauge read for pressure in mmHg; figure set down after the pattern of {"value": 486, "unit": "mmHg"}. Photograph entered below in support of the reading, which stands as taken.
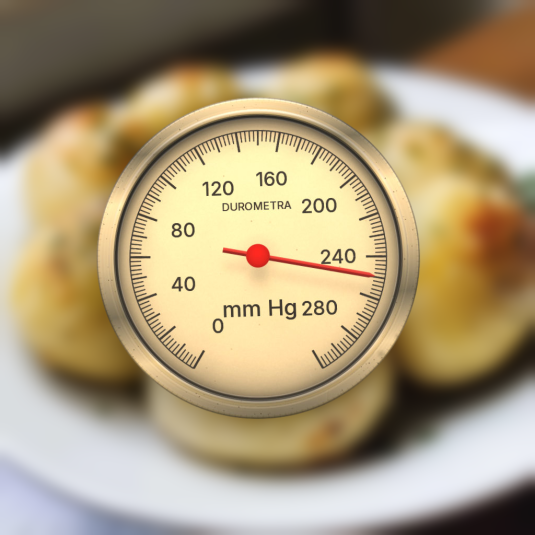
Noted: {"value": 250, "unit": "mmHg"}
